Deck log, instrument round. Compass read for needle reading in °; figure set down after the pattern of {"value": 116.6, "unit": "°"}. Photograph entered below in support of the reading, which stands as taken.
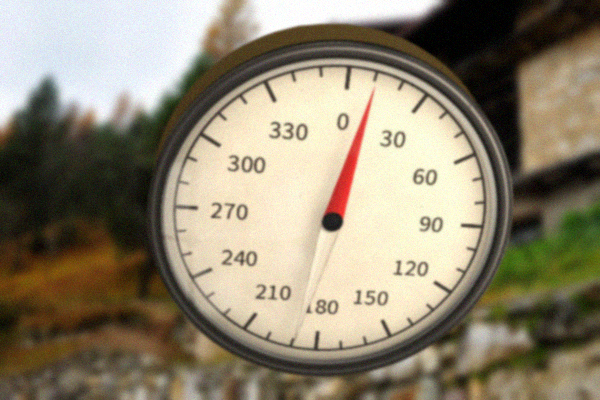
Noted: {"value": 10, "unit": "°"}
